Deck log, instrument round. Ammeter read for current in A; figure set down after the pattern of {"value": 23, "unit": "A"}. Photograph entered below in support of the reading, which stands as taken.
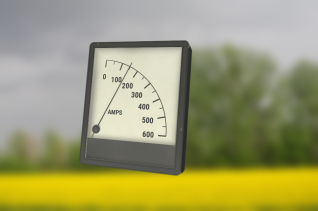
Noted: {"value": 150, "unit": "A"}
